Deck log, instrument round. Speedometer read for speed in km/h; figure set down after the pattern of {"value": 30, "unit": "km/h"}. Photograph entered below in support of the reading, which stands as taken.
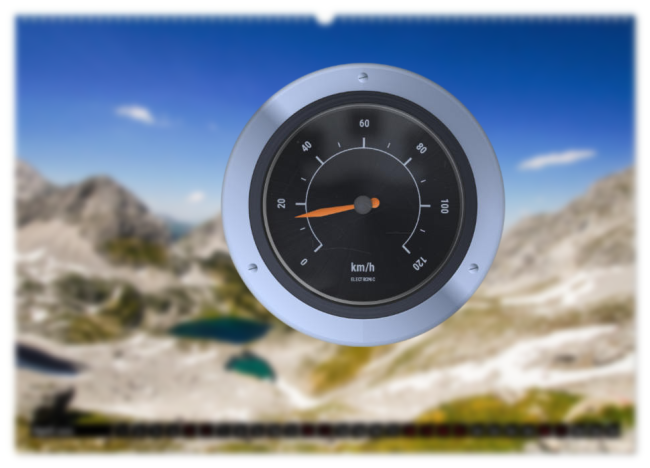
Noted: {"value": 15, "unit": "km/h"}
